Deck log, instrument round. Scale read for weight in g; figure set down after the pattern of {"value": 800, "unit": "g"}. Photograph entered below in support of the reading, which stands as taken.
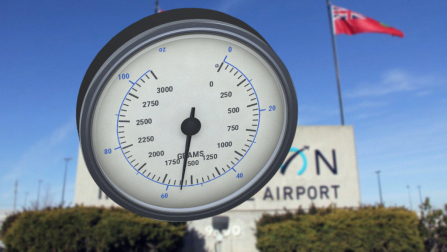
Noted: {"value": 1600, "unit": "g"}
